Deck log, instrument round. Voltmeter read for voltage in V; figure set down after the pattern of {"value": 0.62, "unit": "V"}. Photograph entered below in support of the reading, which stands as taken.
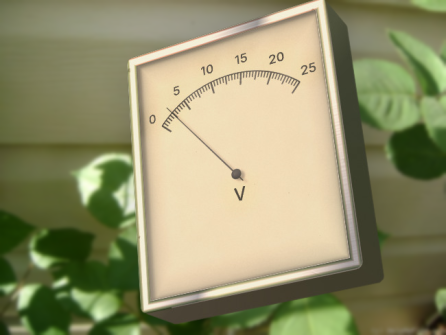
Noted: {"value": 2.5, "unit": "V"}
